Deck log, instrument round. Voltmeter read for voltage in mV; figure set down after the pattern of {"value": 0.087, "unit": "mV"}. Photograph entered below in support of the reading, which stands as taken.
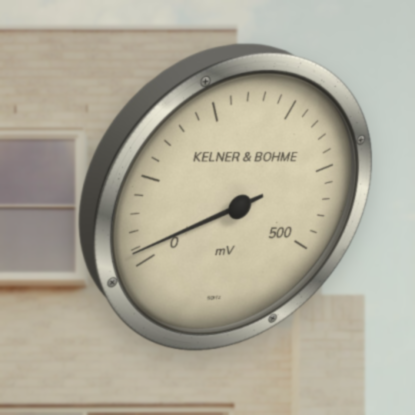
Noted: {"value": 20, "unit": "mV"}
